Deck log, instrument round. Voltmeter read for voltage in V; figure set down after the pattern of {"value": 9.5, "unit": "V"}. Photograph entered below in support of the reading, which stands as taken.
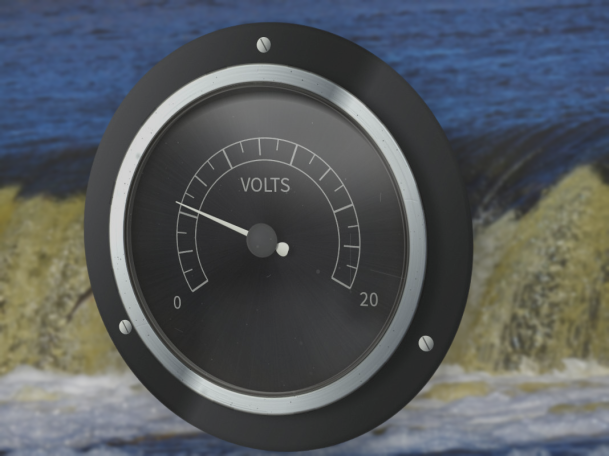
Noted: {"value": 4.5, "unit": "V"}
